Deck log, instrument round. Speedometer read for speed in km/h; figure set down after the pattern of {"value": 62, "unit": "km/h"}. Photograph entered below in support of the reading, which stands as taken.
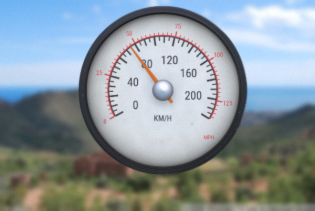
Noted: {"value": 75, "unit": "km/h"}
